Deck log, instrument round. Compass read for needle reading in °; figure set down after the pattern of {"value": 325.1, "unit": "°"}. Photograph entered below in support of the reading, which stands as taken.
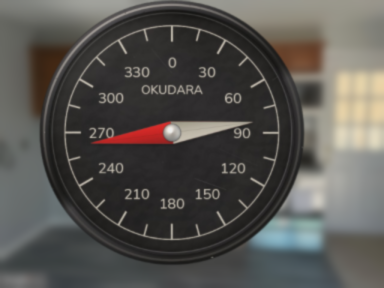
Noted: {"value": 262.5, "unit": "°"}
